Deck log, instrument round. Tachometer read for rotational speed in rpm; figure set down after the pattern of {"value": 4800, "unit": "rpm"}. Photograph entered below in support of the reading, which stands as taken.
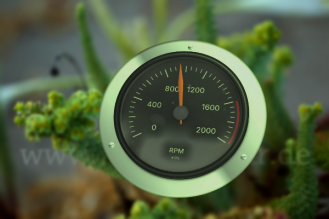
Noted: {"value": 950, "unit": "rpm"}
